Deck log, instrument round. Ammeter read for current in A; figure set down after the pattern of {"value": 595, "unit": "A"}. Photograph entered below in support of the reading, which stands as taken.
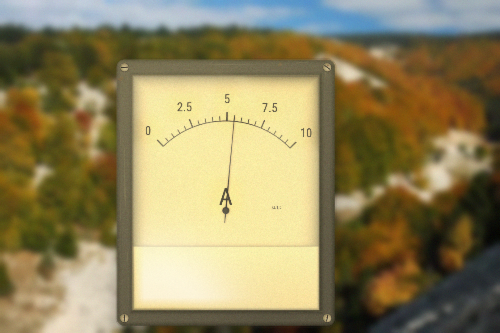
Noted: {"value": 5.5, "unit": "A"}
